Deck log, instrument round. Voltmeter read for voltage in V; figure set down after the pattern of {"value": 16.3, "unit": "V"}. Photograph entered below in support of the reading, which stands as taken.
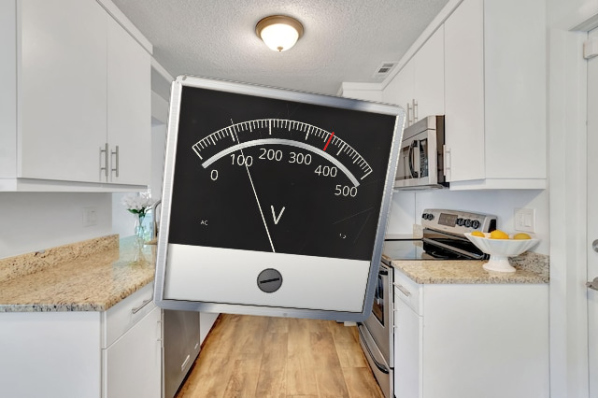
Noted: {"value": 110, "unit": "V"}
